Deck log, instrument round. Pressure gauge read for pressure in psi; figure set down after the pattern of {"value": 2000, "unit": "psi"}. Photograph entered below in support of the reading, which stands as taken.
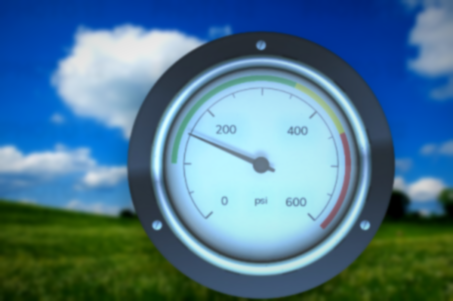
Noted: {"value": 150, "unit": "psi"}
